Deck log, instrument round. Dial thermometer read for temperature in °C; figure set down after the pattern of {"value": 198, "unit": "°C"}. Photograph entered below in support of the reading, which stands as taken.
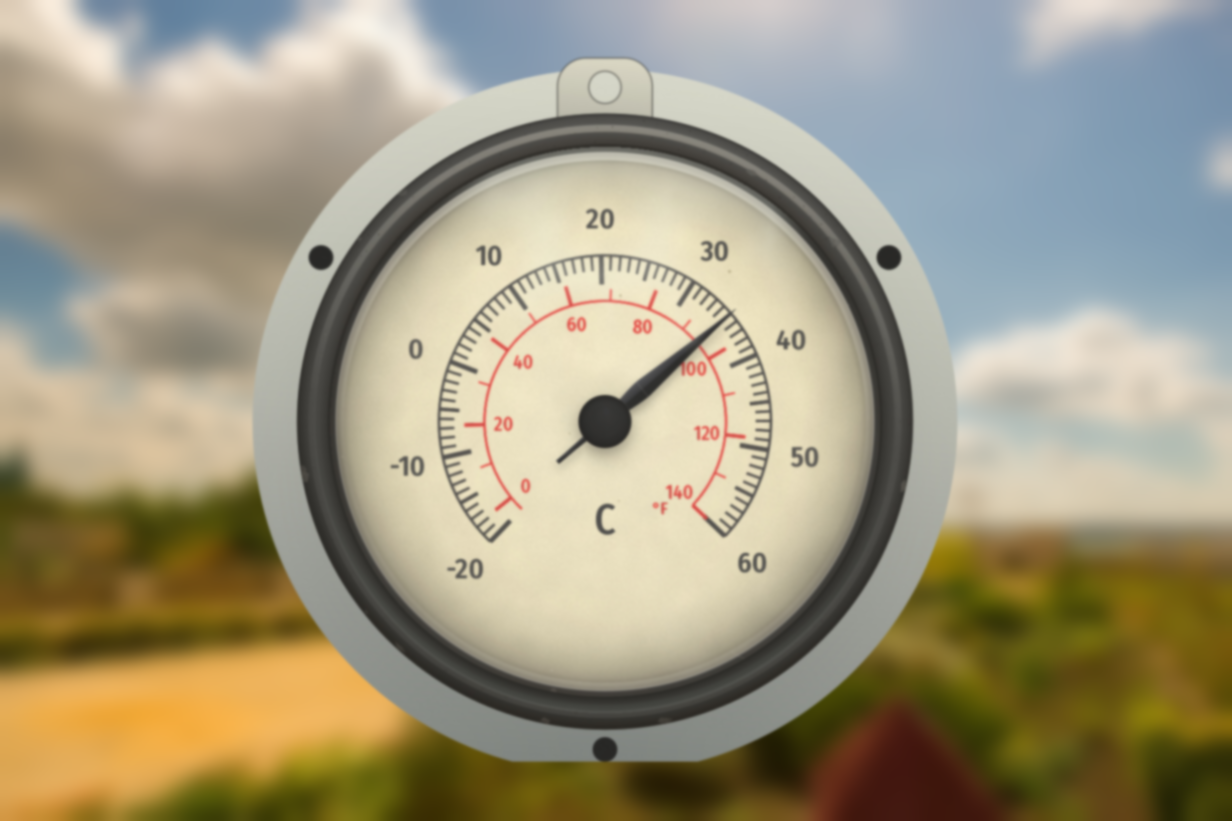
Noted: {"value": 35, "unit": "°C"}
